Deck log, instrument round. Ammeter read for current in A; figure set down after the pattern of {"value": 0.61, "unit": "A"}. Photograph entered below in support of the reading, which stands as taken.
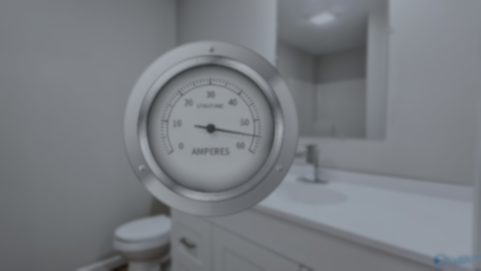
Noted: {"value": 55, "unit": "A"}
